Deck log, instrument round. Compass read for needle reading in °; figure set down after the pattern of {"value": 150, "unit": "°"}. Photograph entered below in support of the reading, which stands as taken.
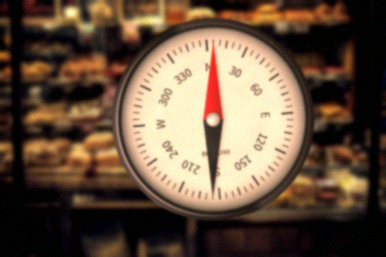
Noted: {"value": 5, "unit": "°"}
